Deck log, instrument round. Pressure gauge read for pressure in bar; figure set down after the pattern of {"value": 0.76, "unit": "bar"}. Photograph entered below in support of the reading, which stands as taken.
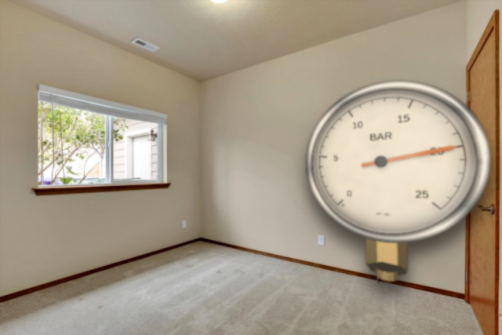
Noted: {"value": 20, "unit": "bar"}
